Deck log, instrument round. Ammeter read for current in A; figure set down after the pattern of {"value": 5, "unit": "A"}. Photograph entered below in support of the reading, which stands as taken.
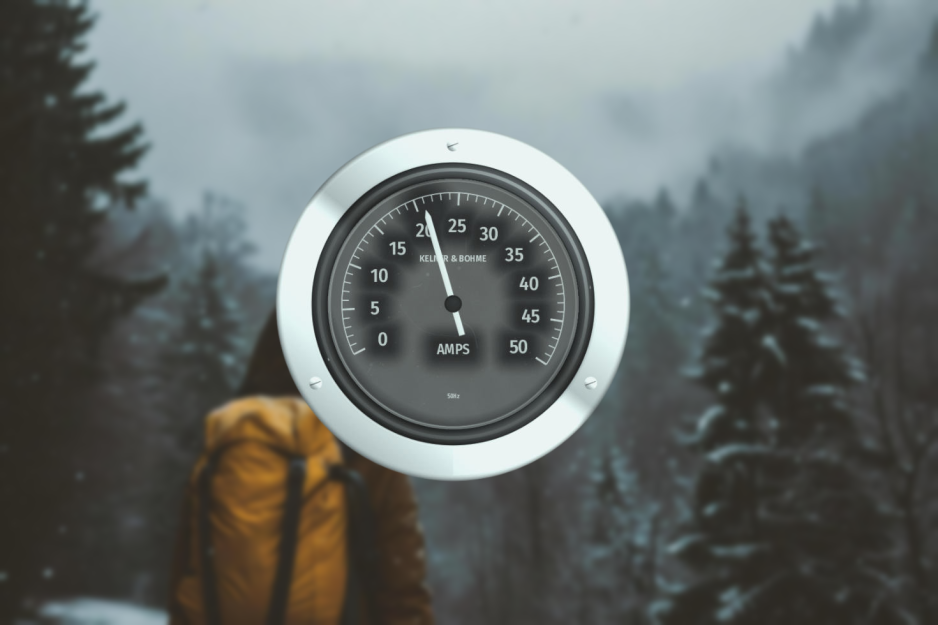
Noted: {"value": 21, "unit": "A"}
